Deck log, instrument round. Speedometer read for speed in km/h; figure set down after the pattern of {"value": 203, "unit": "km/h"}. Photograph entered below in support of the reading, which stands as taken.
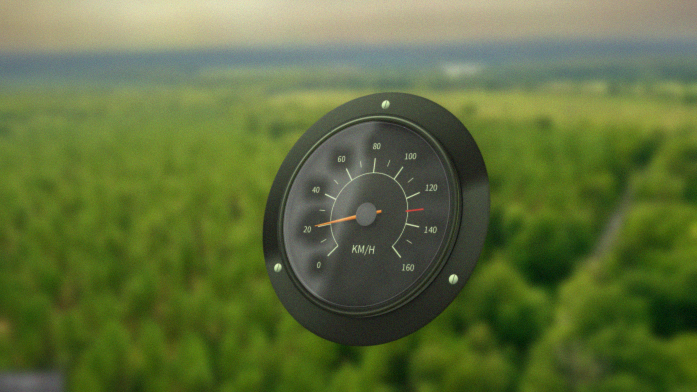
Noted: {"value": 20, "unit": "km/h"}
